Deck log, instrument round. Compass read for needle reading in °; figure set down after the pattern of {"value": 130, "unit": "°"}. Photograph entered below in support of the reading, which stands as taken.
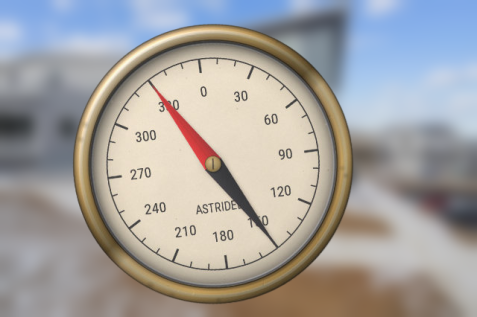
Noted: {"value": 330, "unit": "°"}
